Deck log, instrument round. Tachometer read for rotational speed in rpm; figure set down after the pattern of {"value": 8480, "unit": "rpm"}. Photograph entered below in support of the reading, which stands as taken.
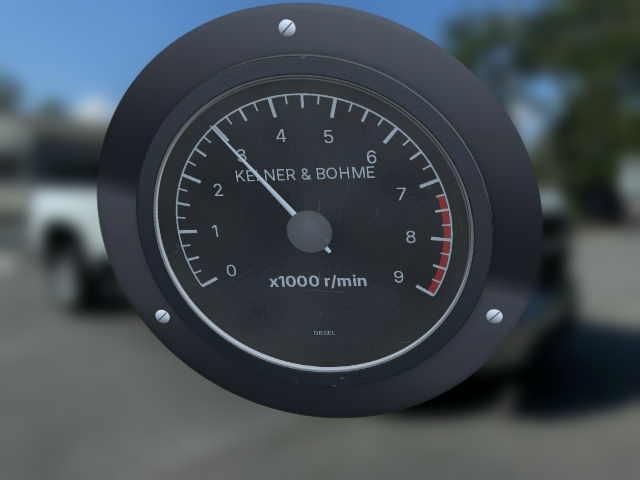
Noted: {"value": 3000, "unit": "rpm"}
